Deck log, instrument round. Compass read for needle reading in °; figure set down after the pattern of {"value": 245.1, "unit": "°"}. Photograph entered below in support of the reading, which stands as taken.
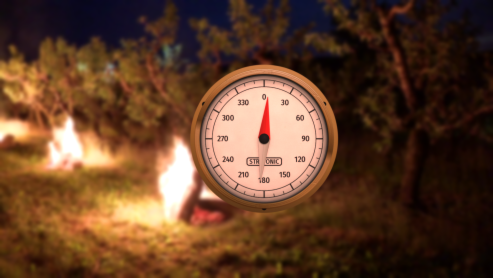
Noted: {"value": 5, "unit": "°"}
